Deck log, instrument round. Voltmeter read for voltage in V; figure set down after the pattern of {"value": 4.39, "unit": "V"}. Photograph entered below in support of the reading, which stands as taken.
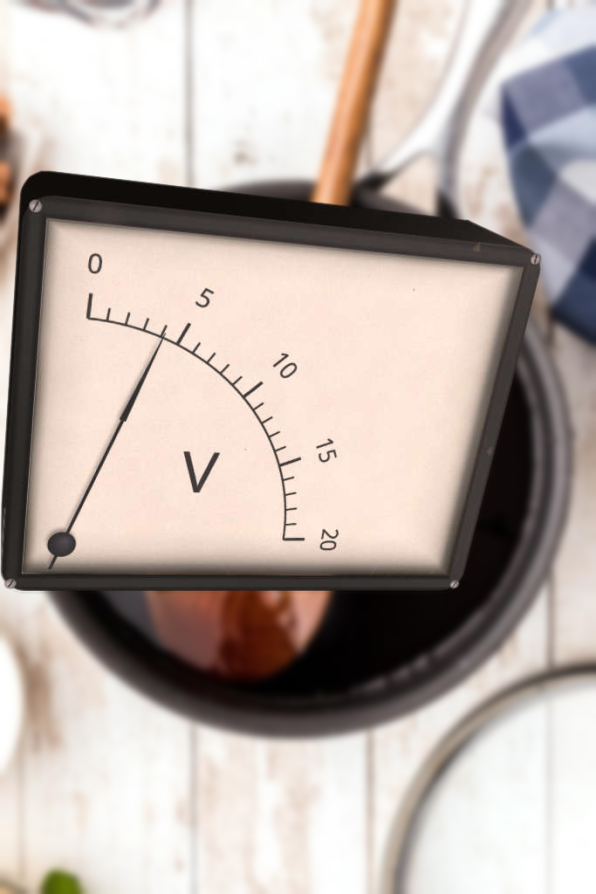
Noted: {"value": 4, "unit": "V"}
